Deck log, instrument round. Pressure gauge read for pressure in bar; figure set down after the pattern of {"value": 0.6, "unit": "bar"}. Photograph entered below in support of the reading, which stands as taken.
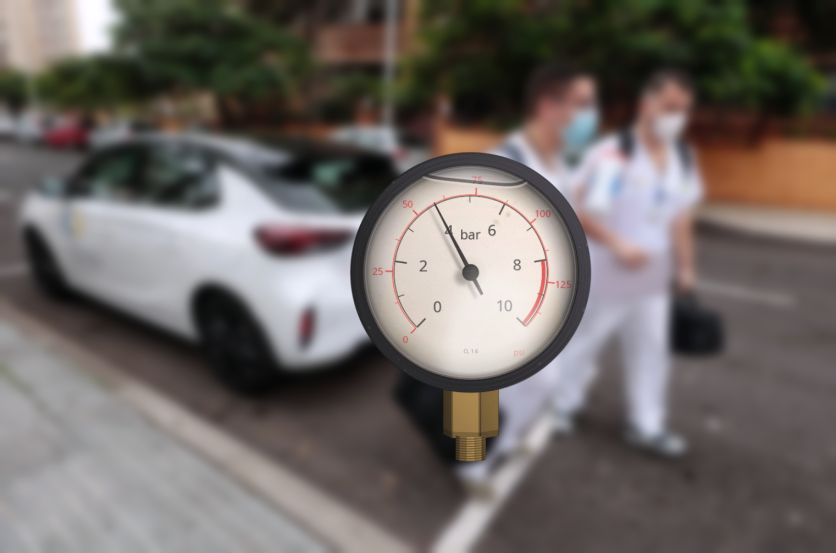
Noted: {"value": 4, "unit": "bar"}
